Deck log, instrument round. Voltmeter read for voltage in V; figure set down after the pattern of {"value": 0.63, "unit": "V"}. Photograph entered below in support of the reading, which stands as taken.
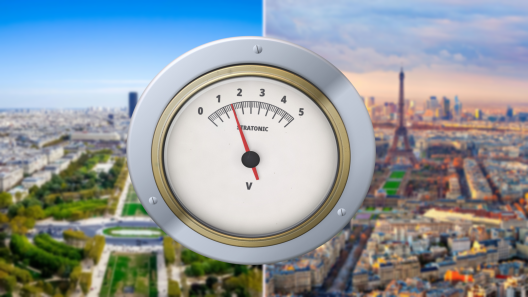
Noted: {"value": 1.5, "unit": "V"}
